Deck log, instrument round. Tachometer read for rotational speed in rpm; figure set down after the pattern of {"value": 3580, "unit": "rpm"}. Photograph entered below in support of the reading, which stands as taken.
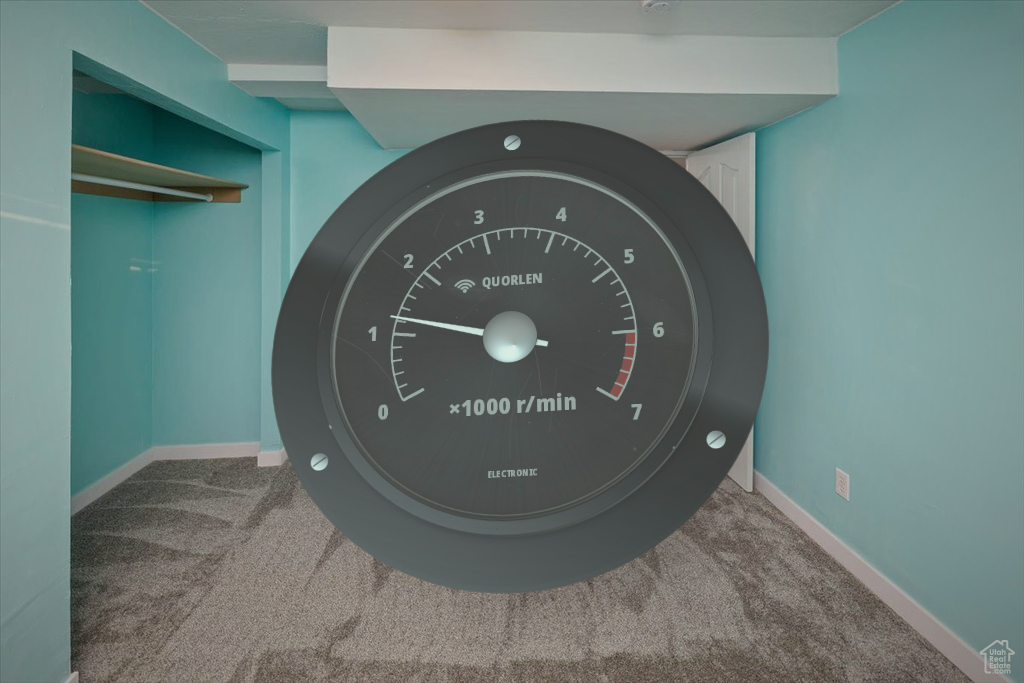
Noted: {"value": 1200, "unit": "rpm"}
